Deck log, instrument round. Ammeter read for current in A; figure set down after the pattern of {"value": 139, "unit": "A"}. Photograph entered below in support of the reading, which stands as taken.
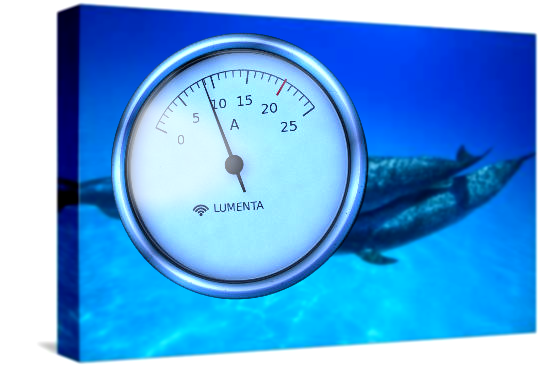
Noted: {"value": 9, "unit": "A"}
